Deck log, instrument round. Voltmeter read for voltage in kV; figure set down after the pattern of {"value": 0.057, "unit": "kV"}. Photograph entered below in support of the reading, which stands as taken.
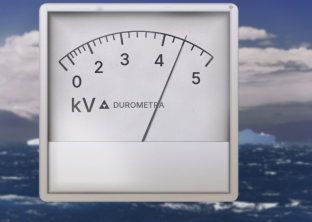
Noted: {"value": 4.4, "unit": "kV"}
